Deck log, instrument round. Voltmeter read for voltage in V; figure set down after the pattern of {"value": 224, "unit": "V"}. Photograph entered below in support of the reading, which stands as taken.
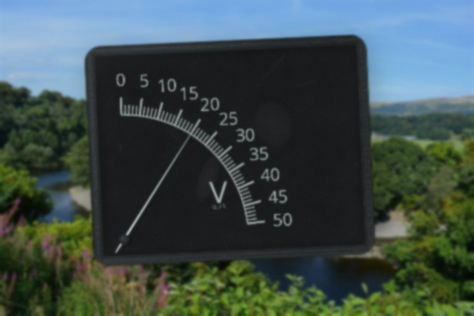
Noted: {"value": 20, "unit": "V"}
